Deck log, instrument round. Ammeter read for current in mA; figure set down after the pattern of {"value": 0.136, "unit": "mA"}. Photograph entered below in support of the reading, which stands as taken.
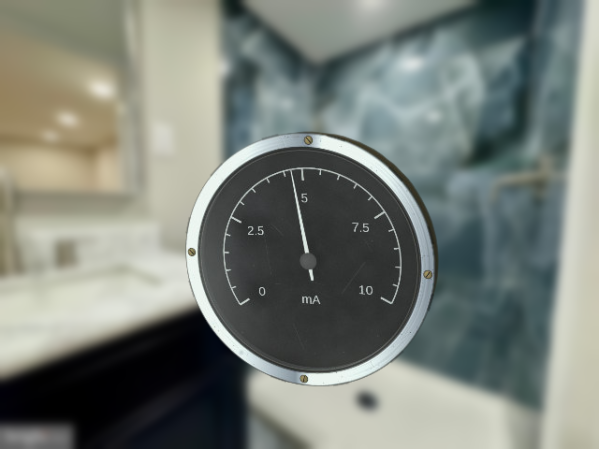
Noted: {"value": 4.75, "unit": "mA"}
